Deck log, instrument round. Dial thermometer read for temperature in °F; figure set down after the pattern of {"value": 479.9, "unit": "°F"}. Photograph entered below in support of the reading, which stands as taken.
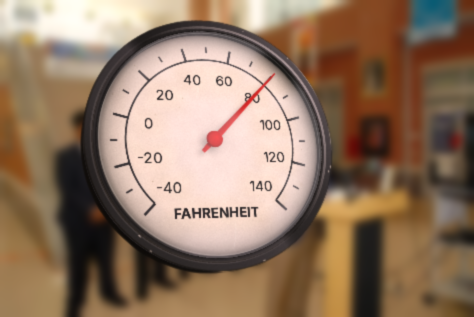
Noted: {"value": 80, "unit": "°F"}
